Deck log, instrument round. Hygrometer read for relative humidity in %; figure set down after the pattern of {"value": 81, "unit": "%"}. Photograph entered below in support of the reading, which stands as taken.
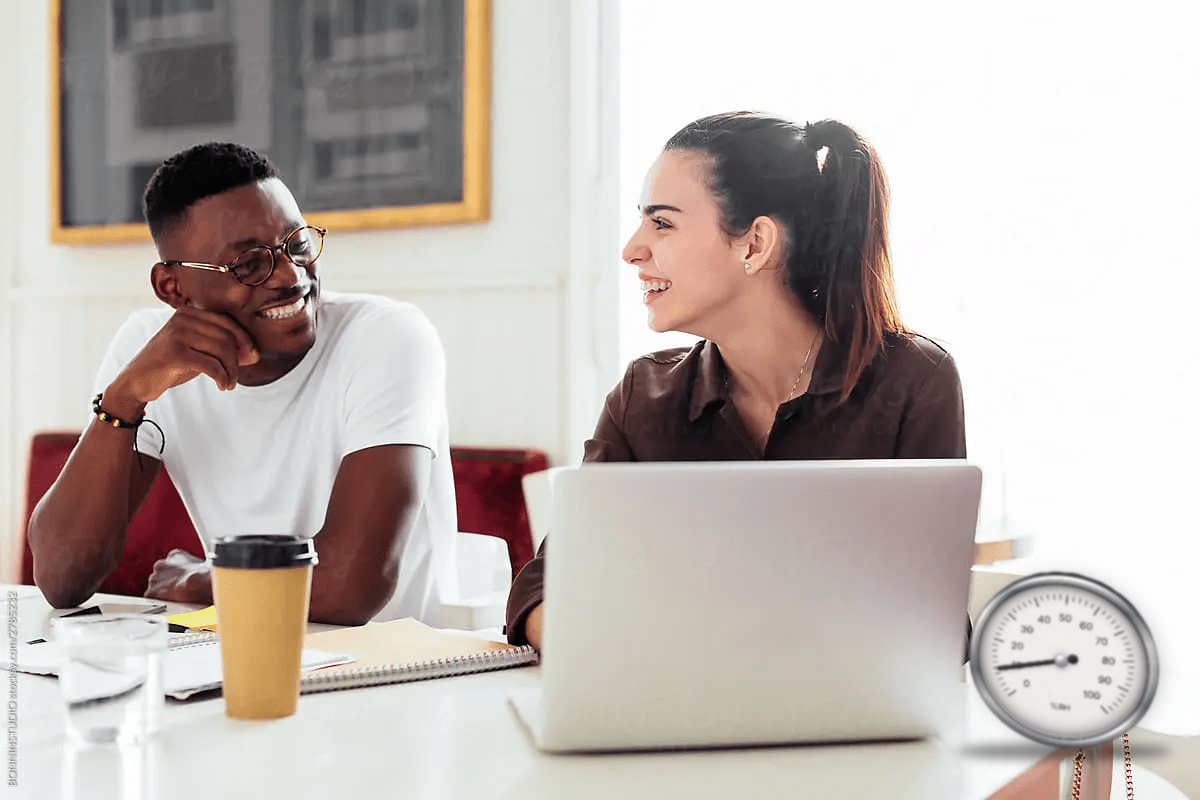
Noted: {"value": 10, "unit": "%"}
